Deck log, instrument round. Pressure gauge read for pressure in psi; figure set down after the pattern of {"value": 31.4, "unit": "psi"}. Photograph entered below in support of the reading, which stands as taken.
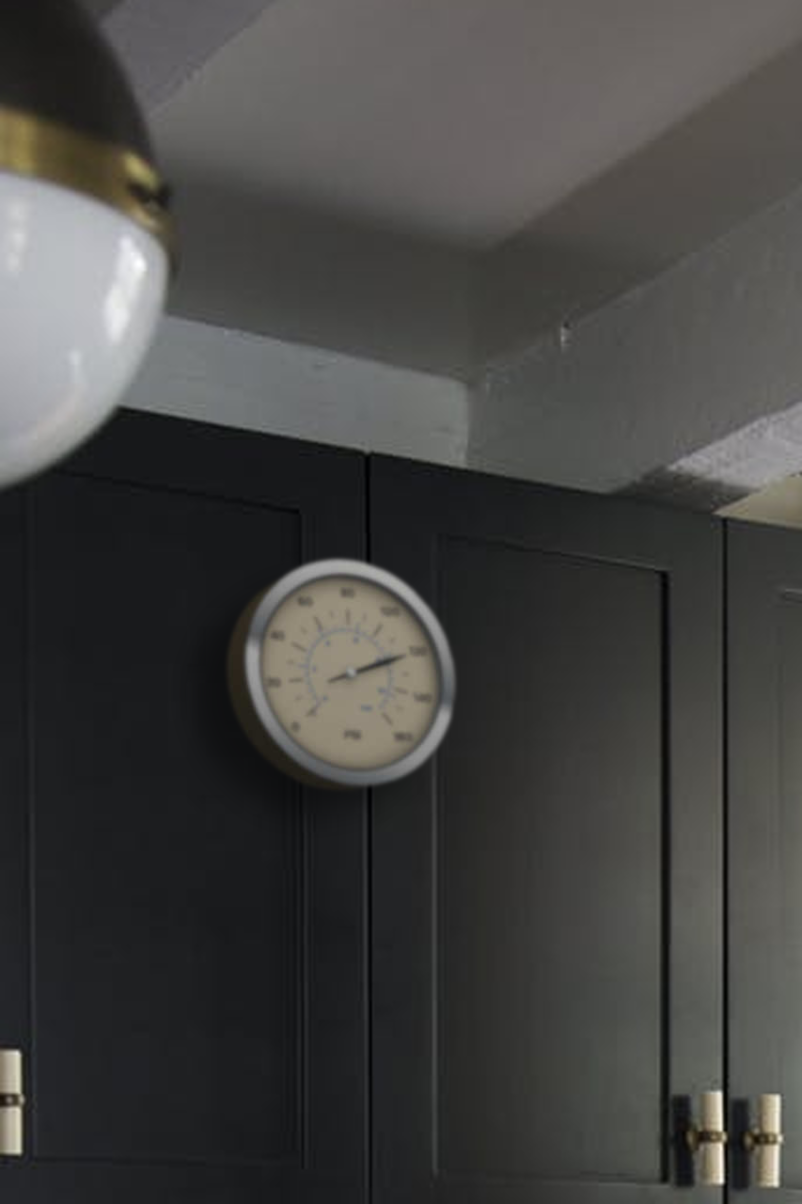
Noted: {"value": 120, "unit": "psi"}
